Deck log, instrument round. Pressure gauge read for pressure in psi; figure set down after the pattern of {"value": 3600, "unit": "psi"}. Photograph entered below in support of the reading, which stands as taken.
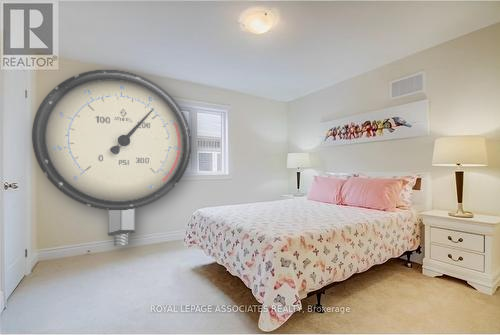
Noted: {"value": 190, "unit": "psi"}
